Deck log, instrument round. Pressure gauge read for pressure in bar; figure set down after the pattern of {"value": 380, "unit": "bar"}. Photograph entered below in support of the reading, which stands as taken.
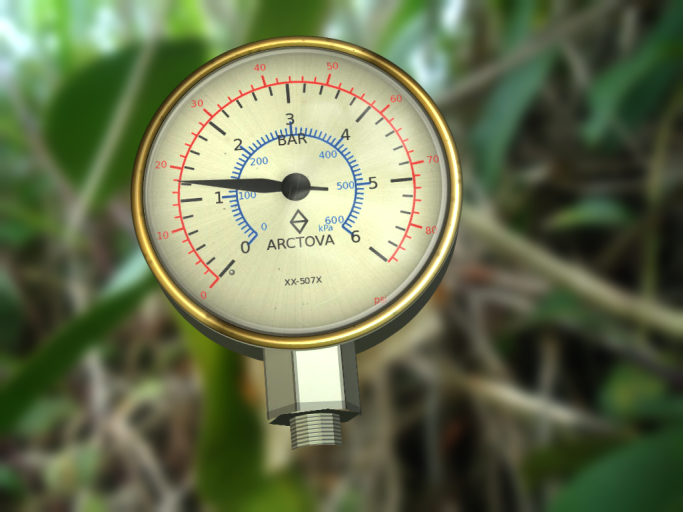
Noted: {"value": 1.2, "unit": "bar"}
